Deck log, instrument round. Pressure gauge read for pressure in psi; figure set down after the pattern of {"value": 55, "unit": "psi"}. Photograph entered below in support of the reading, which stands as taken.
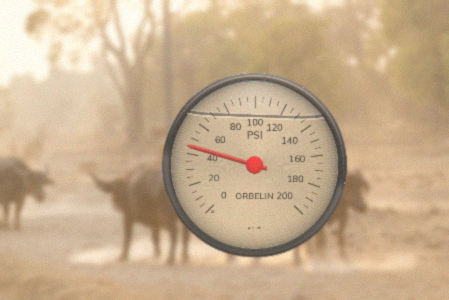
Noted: {"value": 45, "unit": "psi"}
